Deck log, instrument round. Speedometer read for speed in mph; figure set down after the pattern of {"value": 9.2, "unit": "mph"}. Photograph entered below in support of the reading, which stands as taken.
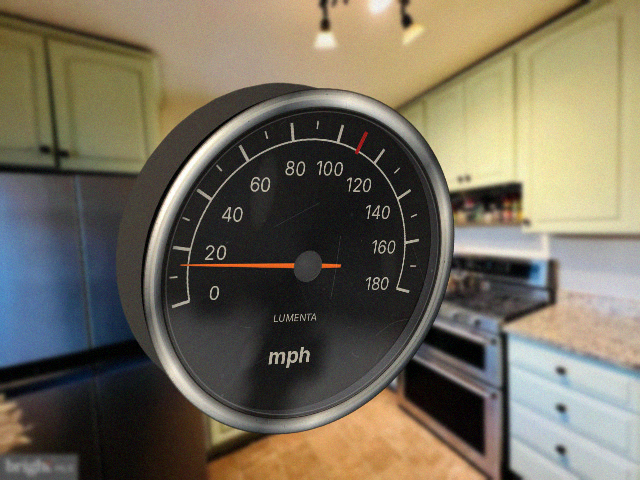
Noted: {"value": 15, "unit": "mph"}
